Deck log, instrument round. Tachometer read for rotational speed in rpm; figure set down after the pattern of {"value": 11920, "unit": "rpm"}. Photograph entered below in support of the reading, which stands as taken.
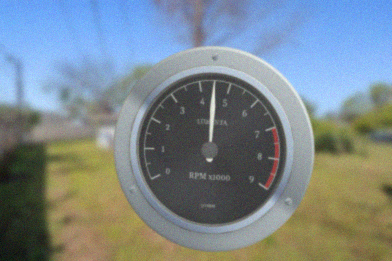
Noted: {"value": 4500, "unit": "rpm"}
